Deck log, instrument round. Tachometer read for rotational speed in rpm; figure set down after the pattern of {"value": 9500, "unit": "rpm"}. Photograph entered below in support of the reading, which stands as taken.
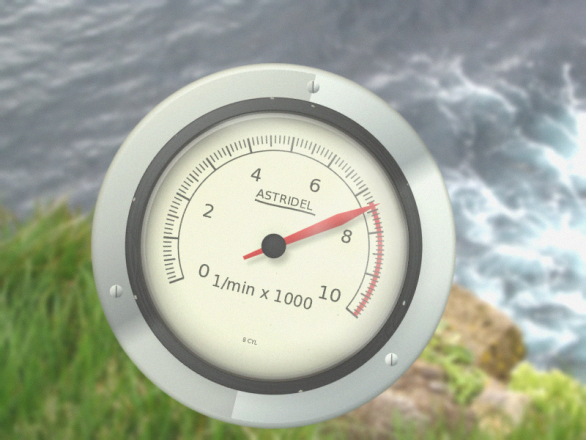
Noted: {"value": 7400, "unit": "rpm"}
